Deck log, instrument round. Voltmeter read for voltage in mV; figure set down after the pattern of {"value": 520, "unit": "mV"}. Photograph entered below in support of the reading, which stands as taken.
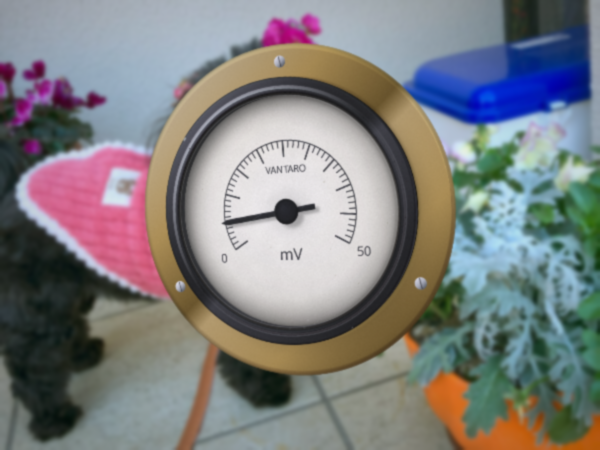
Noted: {"value": 5, "unit": "mV"}
